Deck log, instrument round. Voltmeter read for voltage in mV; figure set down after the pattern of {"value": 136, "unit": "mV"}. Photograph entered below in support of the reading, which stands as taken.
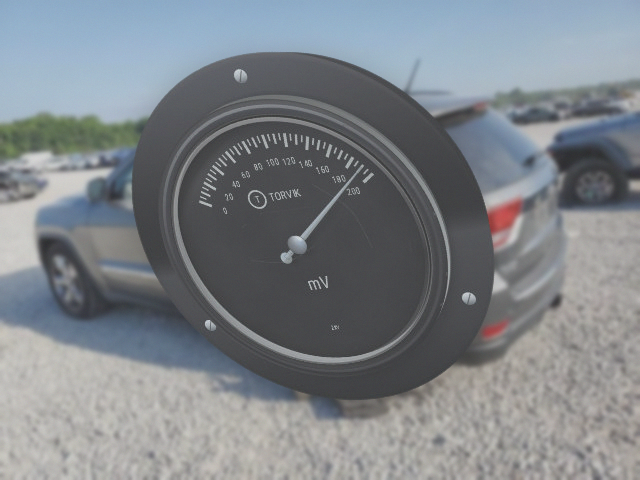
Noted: {"value": 190, "unit": "mV"}
